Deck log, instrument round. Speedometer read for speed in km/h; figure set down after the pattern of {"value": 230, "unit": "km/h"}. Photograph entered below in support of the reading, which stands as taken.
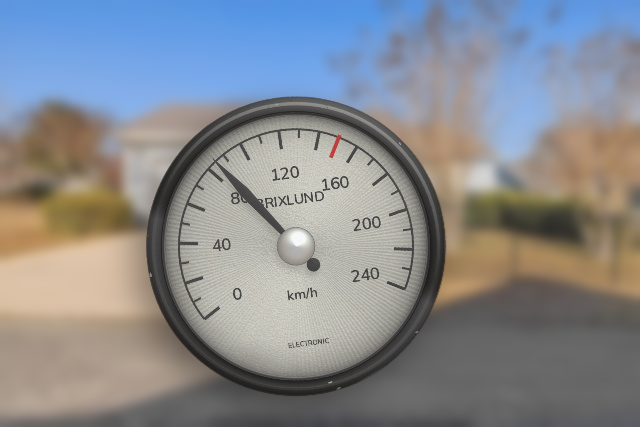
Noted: {"value": 85, "unit": "km/h"}
